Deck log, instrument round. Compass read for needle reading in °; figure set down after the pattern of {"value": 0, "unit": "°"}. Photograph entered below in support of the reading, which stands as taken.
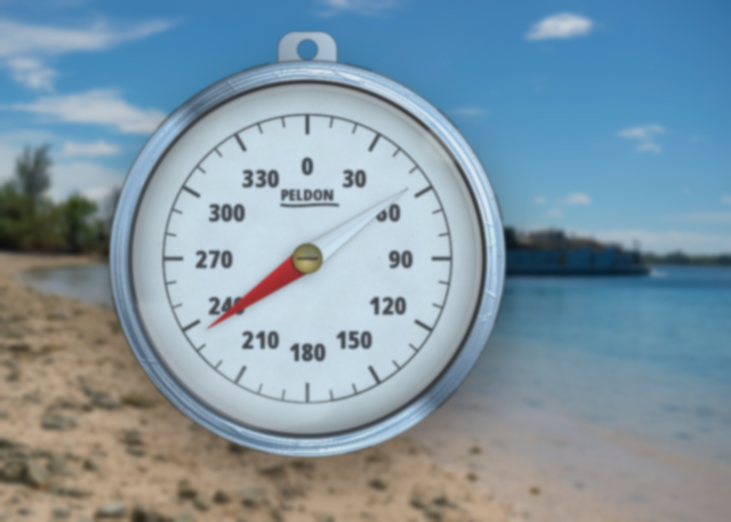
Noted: {"value": 235, "unit": "°"}
